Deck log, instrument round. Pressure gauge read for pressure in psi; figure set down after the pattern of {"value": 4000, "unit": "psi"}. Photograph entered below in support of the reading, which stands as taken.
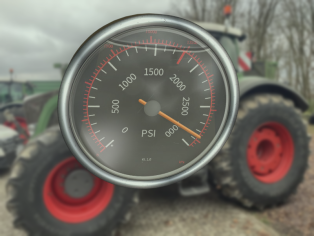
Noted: {"value": 2850, "unit": "psi"}
